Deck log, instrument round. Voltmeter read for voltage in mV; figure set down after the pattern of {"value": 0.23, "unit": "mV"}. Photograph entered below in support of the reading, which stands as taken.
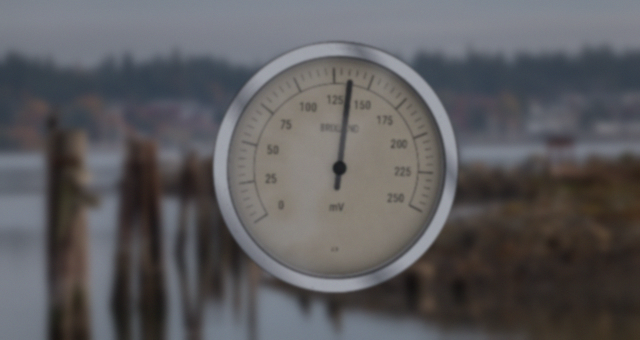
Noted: {"value": 135, "unit": "mV"}
